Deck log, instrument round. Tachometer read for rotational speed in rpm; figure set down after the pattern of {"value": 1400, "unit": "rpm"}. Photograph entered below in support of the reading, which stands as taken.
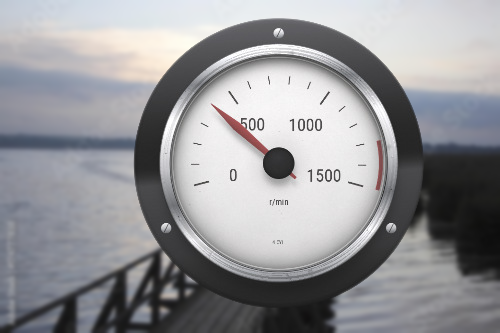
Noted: {"value": 400, "unit": "rpm"}
